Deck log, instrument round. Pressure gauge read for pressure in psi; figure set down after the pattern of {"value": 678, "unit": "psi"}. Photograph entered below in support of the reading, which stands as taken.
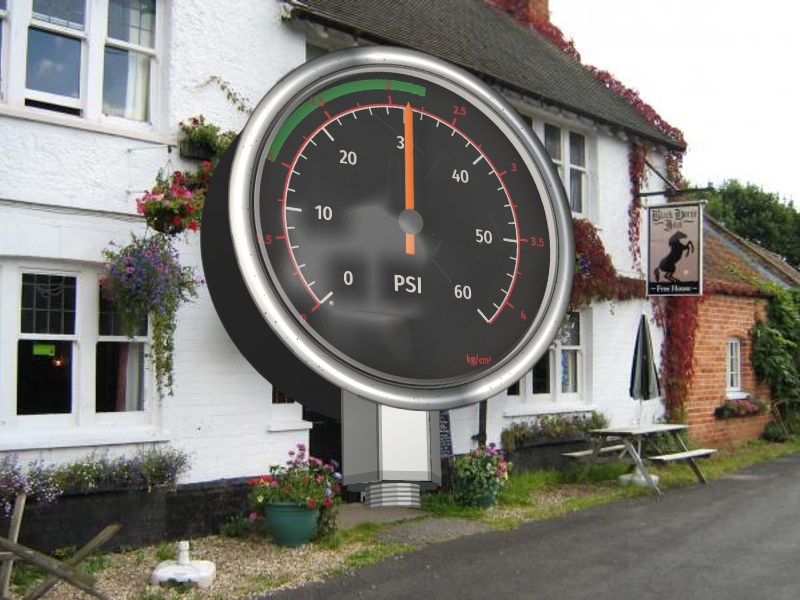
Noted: {"value": 30, "unit": "psi"}
